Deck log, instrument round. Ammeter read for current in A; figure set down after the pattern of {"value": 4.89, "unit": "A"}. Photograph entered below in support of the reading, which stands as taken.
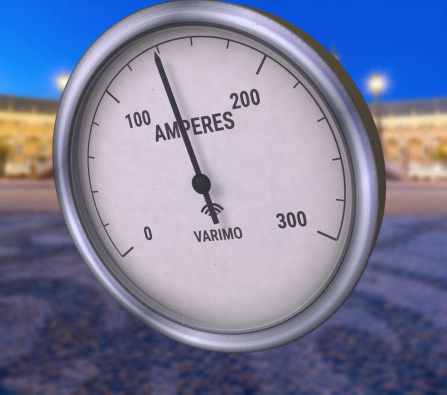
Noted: {"value": 140, "unit": "A"}
